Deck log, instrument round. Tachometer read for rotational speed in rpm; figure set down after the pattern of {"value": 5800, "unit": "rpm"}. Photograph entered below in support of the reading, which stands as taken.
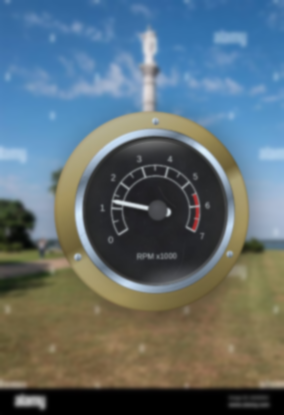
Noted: {"value": 1250, "unit": "rpm"}
